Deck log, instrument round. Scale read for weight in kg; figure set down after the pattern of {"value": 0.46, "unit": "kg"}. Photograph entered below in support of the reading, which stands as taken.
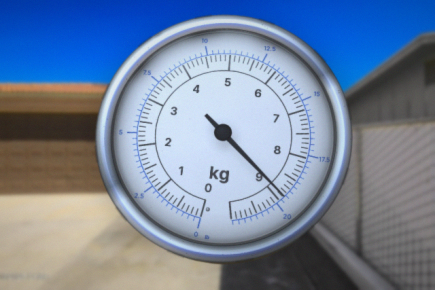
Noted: {"value": 8.9, "unit": "kg"}
